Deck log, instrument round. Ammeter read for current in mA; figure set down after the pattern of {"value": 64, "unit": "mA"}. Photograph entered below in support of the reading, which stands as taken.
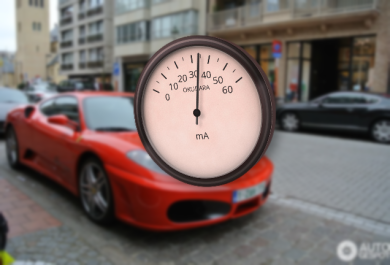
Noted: {"value": 35, "unit": "mA"}
